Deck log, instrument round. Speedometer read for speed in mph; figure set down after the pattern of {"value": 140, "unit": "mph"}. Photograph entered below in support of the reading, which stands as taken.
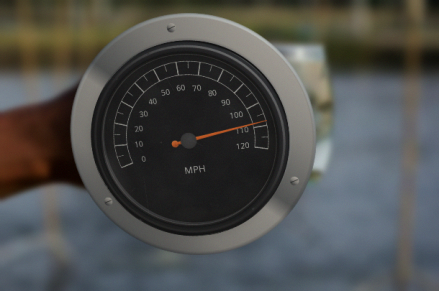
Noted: {"value": 107.5, "unit": "mph"}
